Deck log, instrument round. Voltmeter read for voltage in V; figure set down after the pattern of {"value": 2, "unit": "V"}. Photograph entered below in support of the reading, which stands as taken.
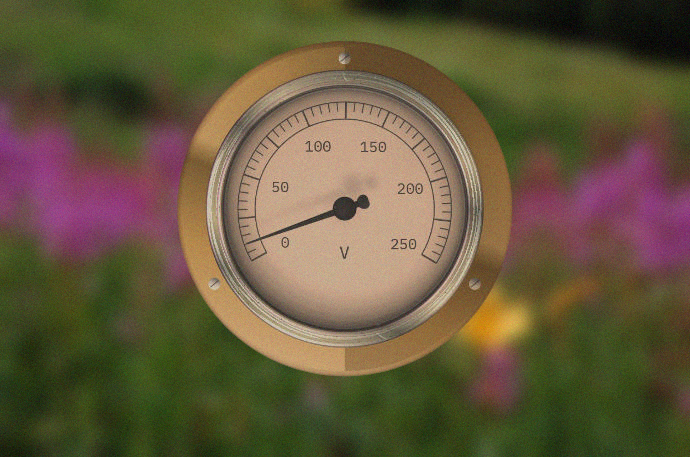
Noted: {"value": 10, "unit": "V"}
